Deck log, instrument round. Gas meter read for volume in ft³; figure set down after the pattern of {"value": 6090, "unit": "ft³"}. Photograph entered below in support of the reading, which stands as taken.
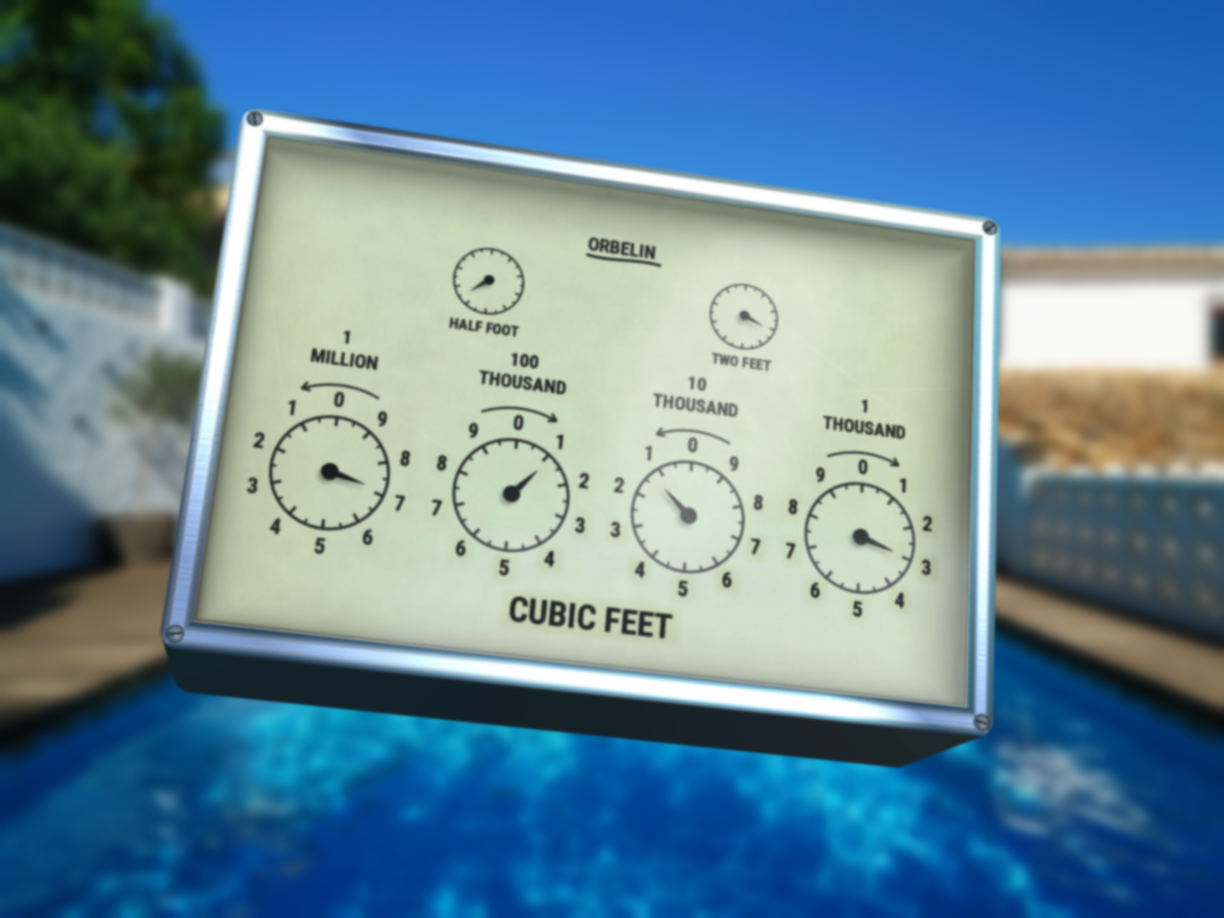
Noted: {"value": 711300, "unit": "ft³"}
